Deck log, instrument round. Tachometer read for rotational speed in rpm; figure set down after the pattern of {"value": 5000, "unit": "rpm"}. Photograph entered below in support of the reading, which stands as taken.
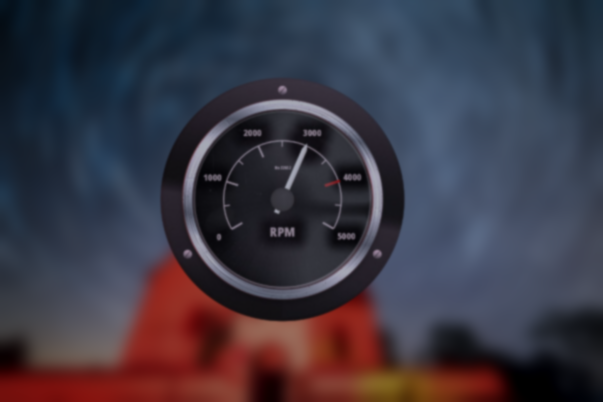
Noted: {"value": 3000, "unit": "rpm"}
